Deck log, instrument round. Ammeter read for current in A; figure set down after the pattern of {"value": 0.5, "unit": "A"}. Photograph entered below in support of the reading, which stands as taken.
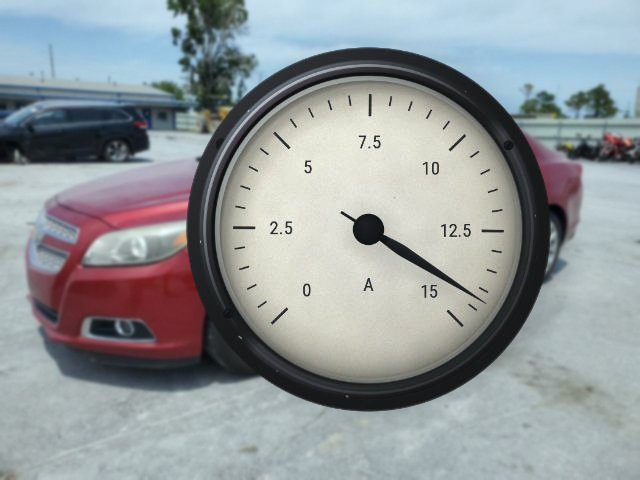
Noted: {"value": 14.25, "unit": "A"}
